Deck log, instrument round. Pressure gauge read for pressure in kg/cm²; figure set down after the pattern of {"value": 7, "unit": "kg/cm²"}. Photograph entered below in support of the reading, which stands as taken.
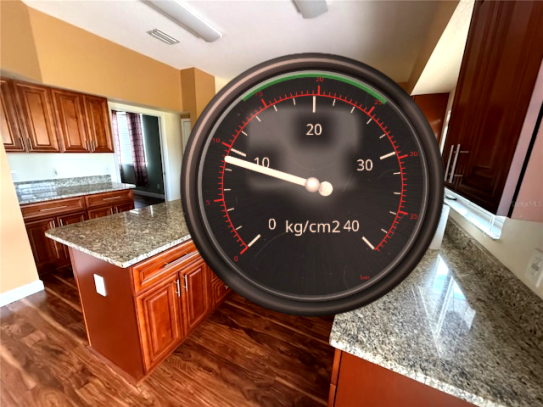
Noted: {"value": 9, "unit": "kg/cm²"}
